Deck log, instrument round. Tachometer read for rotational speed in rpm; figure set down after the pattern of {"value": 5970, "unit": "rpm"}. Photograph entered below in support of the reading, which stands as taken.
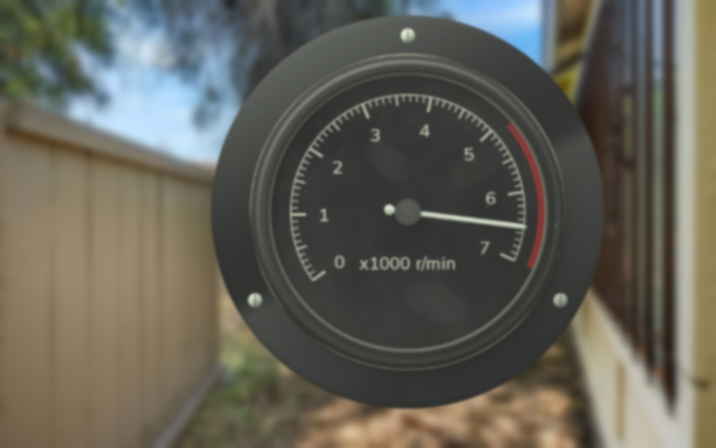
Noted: {"value": 6500, "unit": "rpm"}
